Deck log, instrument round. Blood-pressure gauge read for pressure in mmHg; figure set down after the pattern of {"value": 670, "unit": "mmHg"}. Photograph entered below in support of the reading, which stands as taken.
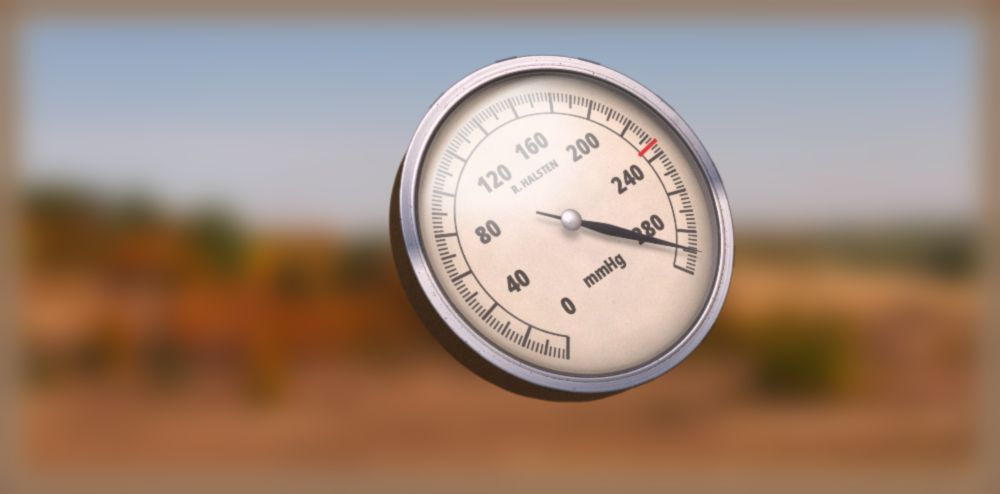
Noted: {"value": 290, "unit": "mmHg"}
